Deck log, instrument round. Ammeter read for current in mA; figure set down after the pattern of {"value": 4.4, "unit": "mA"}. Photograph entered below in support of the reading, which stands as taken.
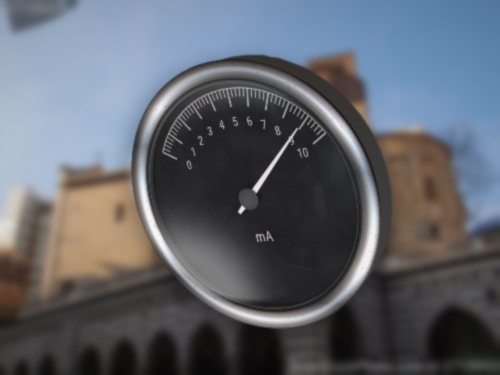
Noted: {"value": 9, "unit": "mA"}
